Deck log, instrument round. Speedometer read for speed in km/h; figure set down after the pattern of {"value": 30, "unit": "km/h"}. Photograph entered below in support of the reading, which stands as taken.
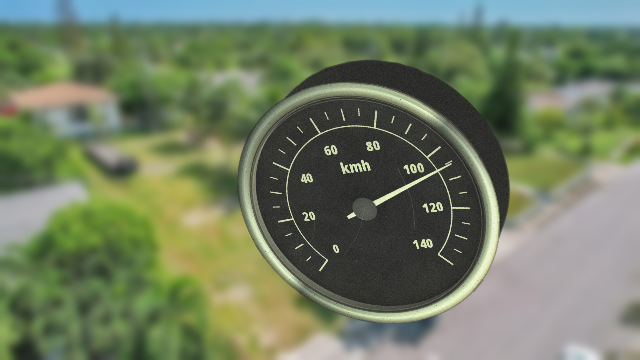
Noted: {"value": 105, "unit": "km/h"}
